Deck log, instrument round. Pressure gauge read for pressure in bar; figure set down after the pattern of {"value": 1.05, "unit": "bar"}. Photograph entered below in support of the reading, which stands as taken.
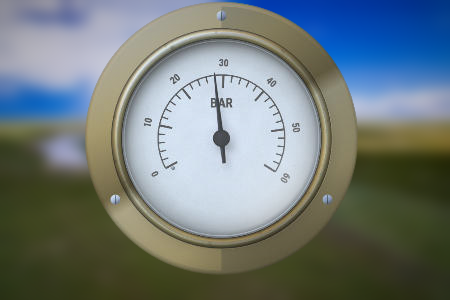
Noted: {"value": 28, "unit": "bar"}
